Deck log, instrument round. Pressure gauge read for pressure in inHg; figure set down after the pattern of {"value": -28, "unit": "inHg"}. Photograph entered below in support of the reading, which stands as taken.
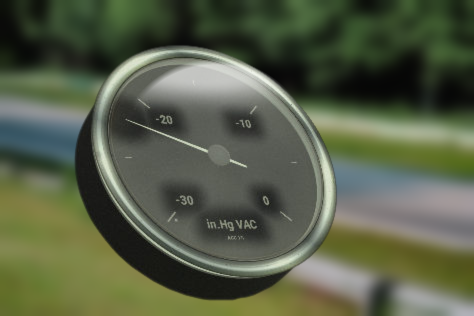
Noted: {"value": -22.5, "unit": "inHg"}
